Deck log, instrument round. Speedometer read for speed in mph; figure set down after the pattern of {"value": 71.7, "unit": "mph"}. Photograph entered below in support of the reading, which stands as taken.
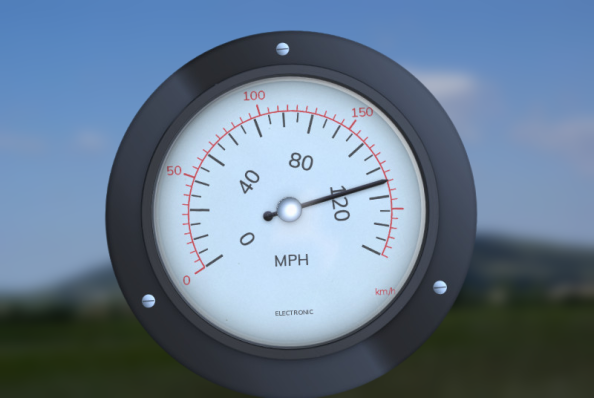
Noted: {"value": 115, "unit": "mph"}
